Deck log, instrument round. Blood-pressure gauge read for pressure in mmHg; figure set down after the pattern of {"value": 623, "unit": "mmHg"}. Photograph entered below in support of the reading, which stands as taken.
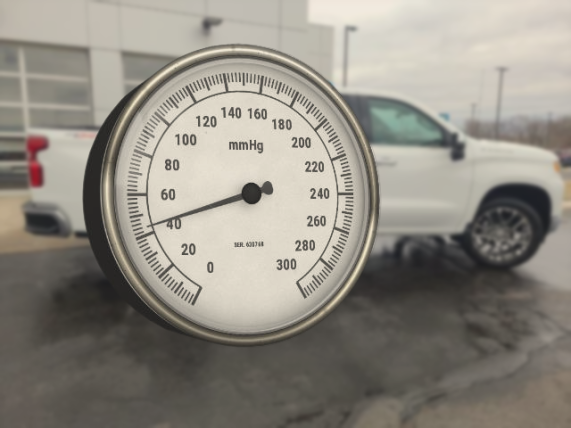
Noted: {"value": 44, "unit": "mmHg"}
